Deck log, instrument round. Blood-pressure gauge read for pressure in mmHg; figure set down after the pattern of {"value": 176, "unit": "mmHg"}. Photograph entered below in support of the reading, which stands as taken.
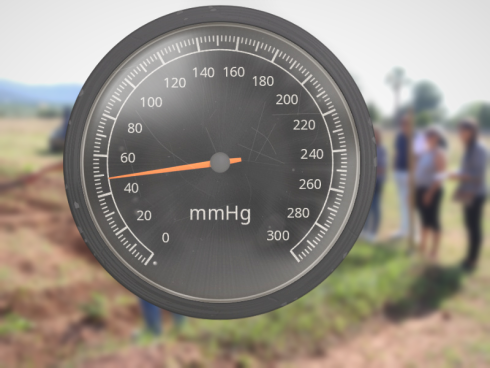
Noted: {"value": 48, "unit": "mmHg"}
